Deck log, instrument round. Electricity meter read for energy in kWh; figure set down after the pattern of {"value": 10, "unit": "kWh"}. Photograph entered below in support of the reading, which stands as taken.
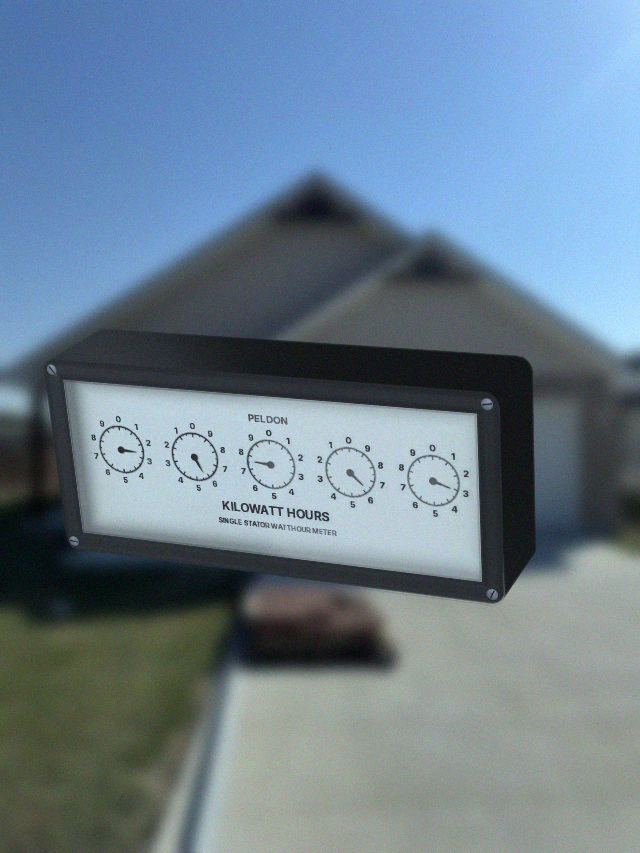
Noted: {"value": 25763, "unit": "kWh"}
